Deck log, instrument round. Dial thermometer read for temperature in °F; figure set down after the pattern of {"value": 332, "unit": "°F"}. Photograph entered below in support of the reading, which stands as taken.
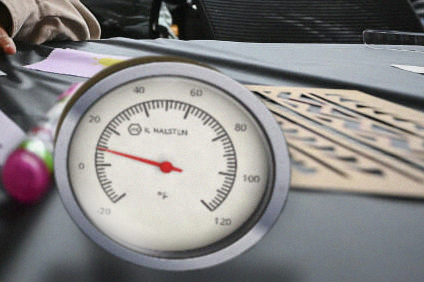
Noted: {"value": 10, "unit": "°F"}
